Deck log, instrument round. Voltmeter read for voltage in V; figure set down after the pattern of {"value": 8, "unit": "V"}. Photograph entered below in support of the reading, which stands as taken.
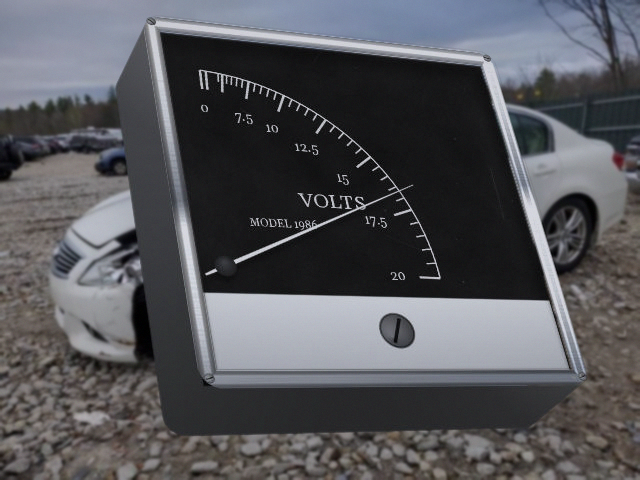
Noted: {"value": 16.75, "unit": "V"}
